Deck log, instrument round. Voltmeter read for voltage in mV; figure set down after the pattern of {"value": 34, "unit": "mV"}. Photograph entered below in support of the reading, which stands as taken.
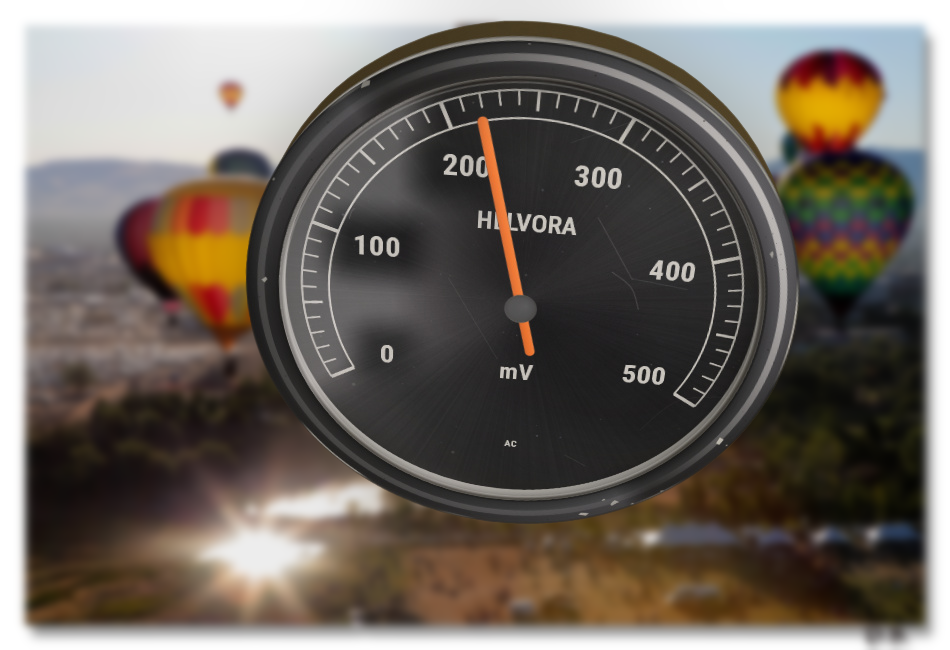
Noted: {"value": 220, "unit": "mV"}
